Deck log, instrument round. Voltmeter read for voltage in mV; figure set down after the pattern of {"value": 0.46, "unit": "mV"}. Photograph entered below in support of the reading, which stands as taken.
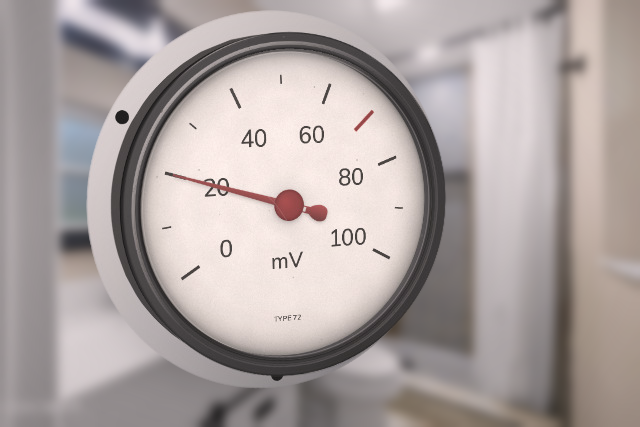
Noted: {"value": 20, "unit": "mV"}
